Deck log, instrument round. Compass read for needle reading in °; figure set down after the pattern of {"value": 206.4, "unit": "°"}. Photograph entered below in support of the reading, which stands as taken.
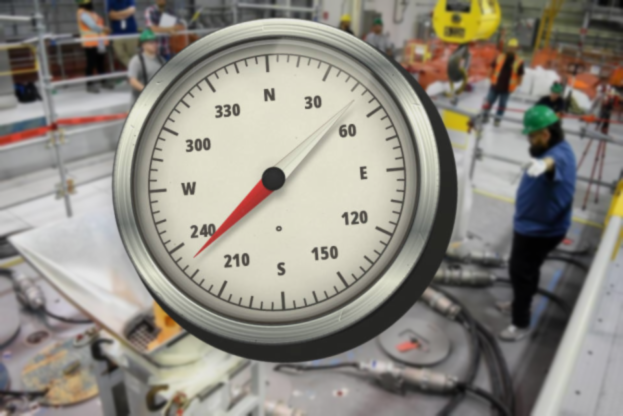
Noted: {"value": 230, "unit": "°"}
